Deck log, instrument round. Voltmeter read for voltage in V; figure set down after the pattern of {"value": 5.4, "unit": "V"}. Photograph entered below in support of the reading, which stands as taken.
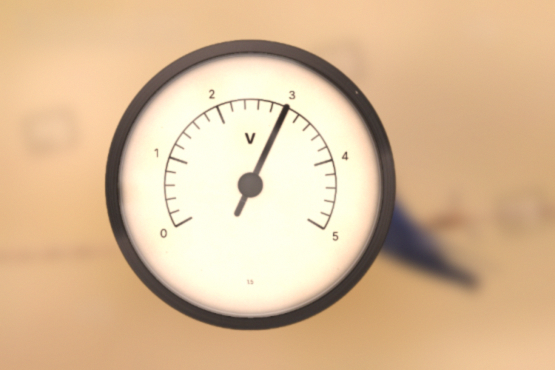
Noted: {"value": 3, "unit": "V"}
